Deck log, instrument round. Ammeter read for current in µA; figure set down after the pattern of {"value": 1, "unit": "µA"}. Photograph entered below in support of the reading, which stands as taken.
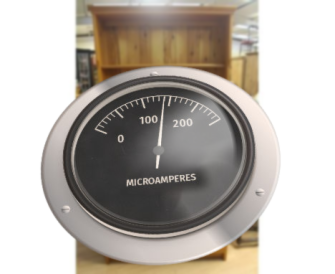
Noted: {"value": 140, "unit": "µA"}
